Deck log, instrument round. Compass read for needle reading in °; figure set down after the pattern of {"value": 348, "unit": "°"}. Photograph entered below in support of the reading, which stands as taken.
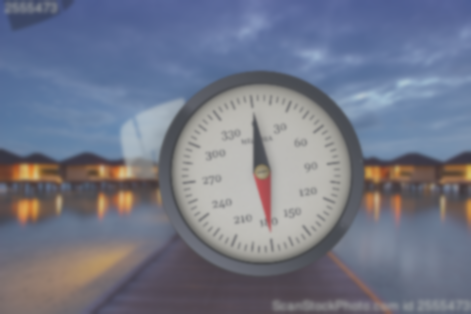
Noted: {"value": 180, "unit": "°"}
